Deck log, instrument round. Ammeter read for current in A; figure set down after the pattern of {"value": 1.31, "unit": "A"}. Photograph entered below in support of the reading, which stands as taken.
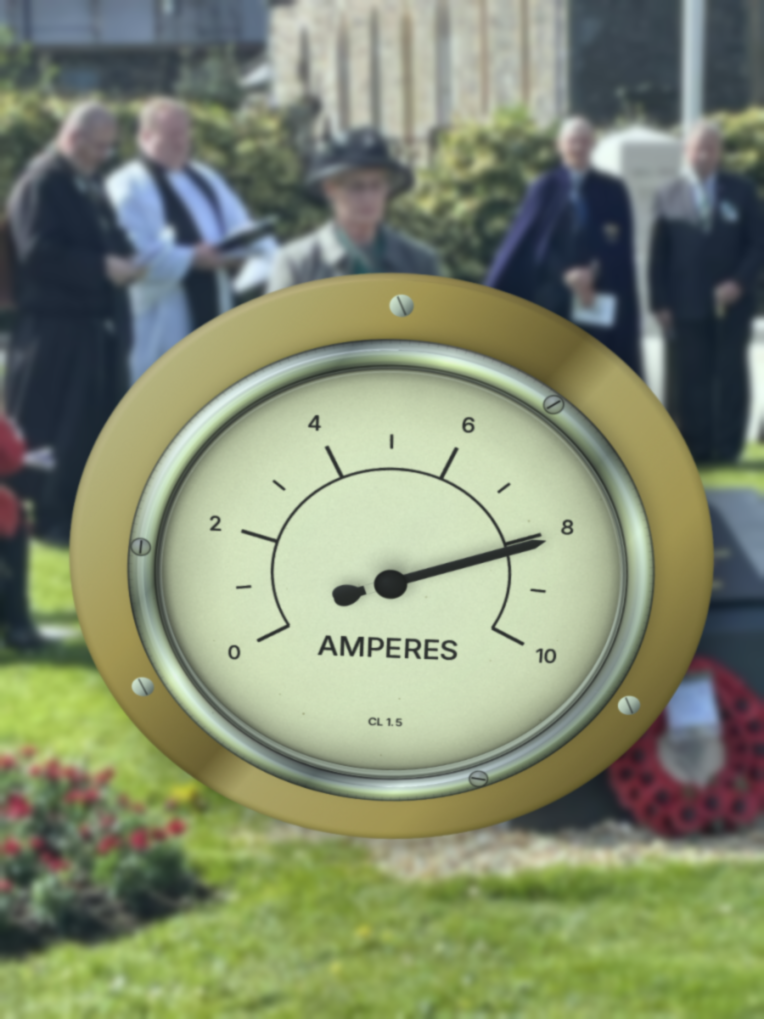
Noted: {"value": 8, "unit": "A"}
